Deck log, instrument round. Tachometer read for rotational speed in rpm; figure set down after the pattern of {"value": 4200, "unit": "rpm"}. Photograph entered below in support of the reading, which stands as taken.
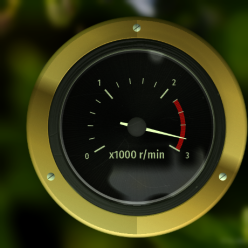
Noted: {"value": 2800, "unit": "rpm"}
